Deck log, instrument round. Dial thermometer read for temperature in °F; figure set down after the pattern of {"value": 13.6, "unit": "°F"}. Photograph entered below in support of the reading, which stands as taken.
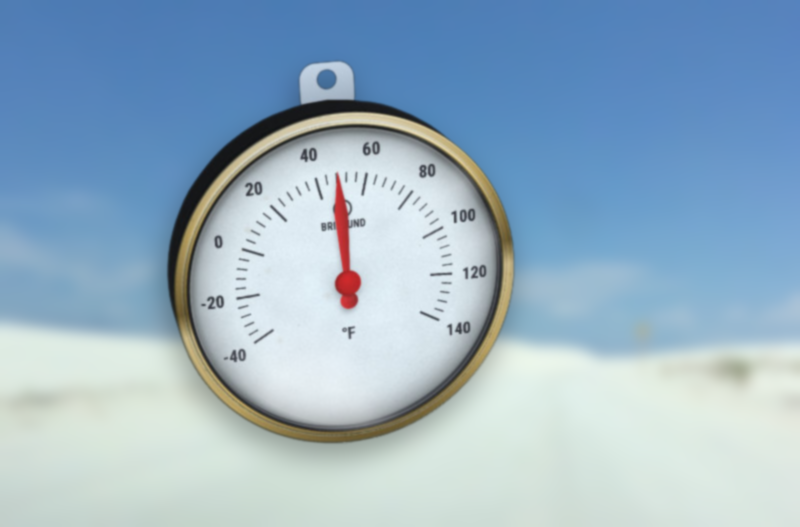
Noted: {"value": 48, "unit": "°F"}
